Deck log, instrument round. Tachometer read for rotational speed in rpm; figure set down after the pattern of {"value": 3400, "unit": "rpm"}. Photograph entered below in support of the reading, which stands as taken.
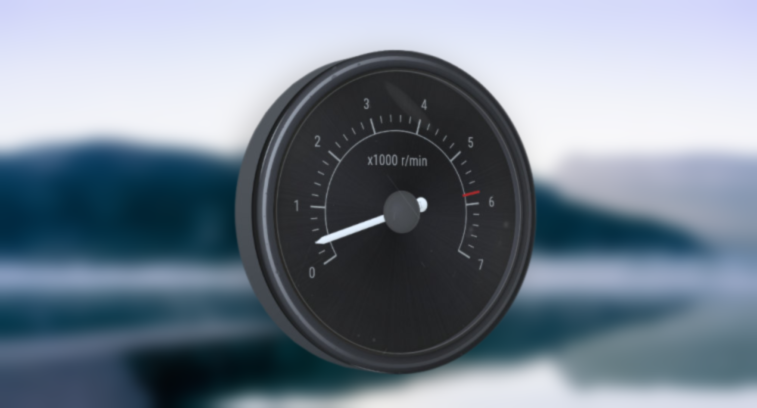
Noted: {"value": 400, "unit": "rpm"}
